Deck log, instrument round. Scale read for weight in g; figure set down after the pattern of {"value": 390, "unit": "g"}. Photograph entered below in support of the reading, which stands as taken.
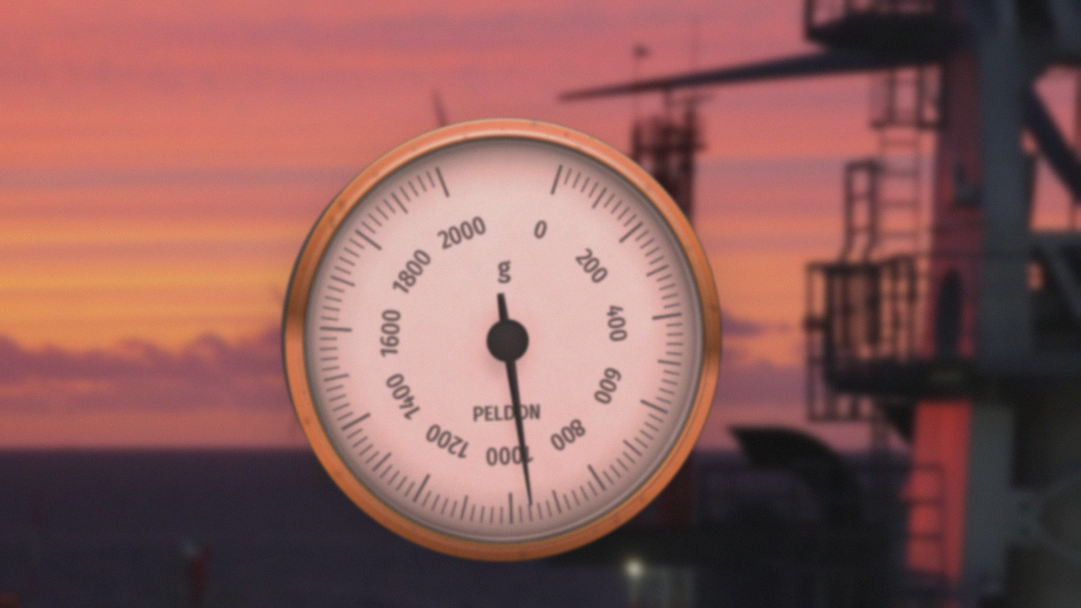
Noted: {"value": 960, "unit": "g"}
